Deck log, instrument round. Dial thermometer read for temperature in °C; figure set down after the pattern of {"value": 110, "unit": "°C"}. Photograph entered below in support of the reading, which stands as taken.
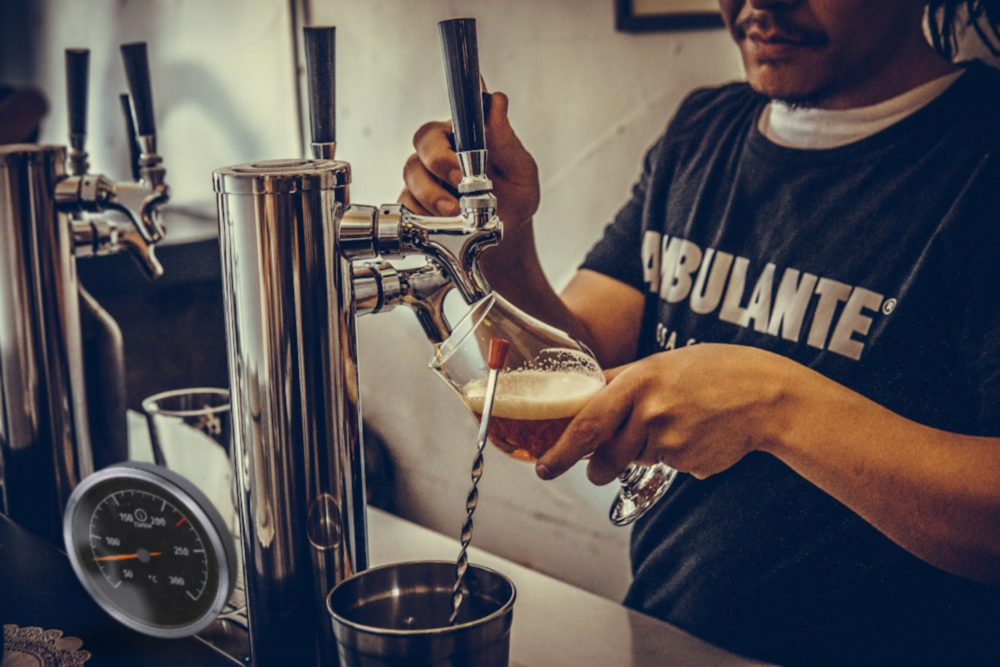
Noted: {"value": 80, "unit": "°C"}
